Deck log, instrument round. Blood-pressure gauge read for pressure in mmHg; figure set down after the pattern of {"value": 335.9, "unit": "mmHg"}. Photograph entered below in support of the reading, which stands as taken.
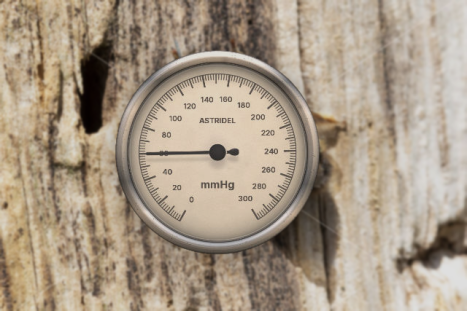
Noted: {"value": 60, "unit": "mmHg"}
